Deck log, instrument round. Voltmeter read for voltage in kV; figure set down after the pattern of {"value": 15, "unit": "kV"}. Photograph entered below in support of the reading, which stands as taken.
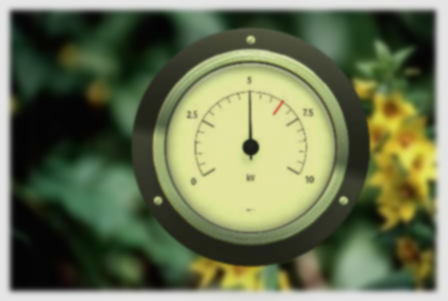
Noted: {"value": 5, "unit": "kV"}
